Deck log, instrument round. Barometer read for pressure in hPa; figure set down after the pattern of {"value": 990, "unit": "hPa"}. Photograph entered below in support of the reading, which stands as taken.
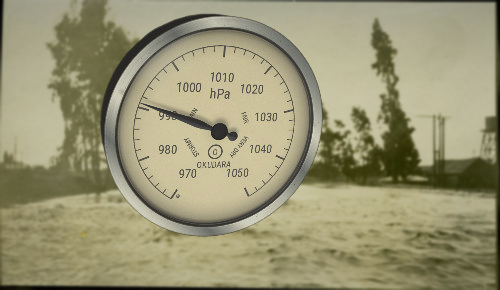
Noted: {"value": 991, "unit": "hPa"}
